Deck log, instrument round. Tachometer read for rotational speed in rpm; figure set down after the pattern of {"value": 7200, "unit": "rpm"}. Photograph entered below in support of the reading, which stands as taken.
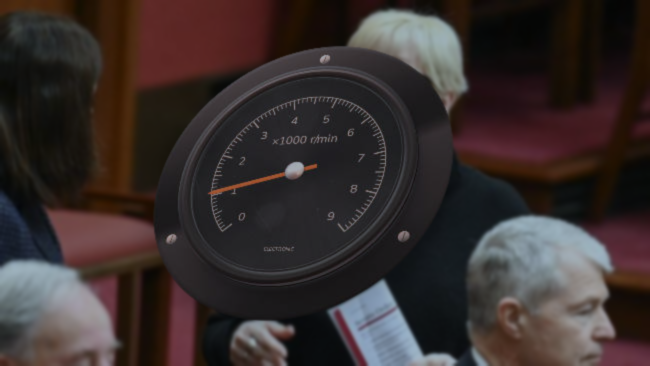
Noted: {"value": 1000, "unit": "rpm"}
